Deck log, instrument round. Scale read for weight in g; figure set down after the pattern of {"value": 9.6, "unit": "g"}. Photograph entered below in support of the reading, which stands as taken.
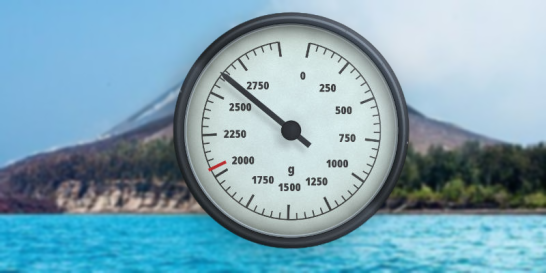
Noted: {"value": 2625, "unit": "g"}
